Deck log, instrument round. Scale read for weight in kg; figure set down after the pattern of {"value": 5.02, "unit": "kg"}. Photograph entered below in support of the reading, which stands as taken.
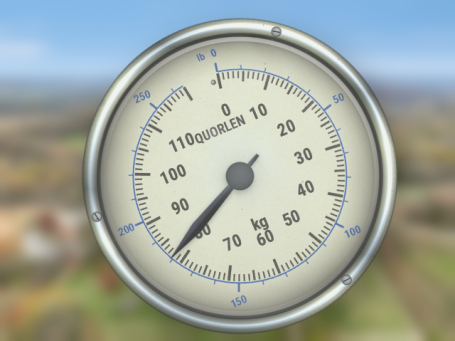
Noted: {"value": 82, "unit": "kg"}
